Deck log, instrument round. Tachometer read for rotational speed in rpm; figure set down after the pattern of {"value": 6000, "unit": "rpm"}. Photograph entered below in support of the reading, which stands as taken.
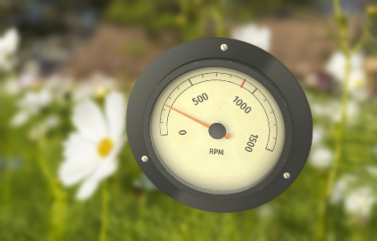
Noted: {"value": 250, "unit": "rpm"}
